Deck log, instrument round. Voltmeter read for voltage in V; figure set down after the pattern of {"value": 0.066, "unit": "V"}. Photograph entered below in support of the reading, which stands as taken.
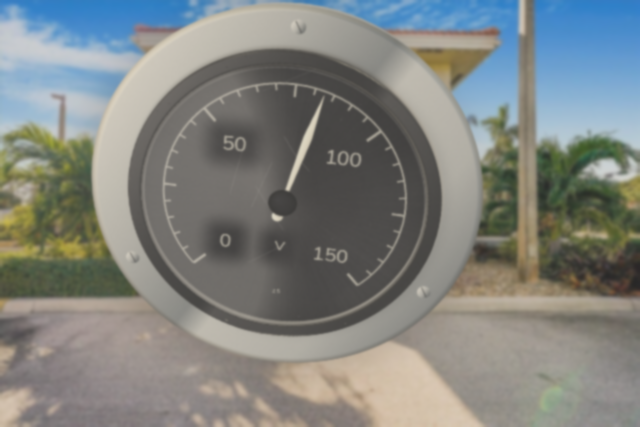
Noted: {"value": 82.5, "unit": "V"}
